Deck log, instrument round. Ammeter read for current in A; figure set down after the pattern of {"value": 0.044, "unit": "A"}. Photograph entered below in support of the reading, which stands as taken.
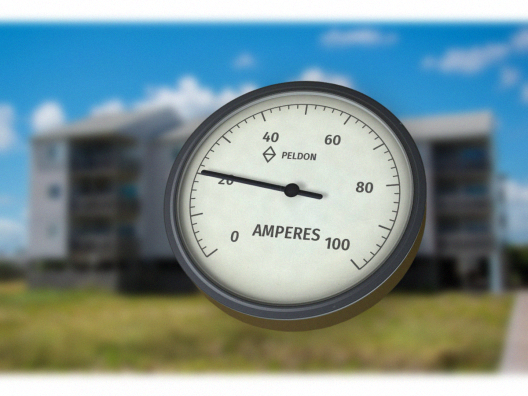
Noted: {"value": 20, "unit": "A"}
